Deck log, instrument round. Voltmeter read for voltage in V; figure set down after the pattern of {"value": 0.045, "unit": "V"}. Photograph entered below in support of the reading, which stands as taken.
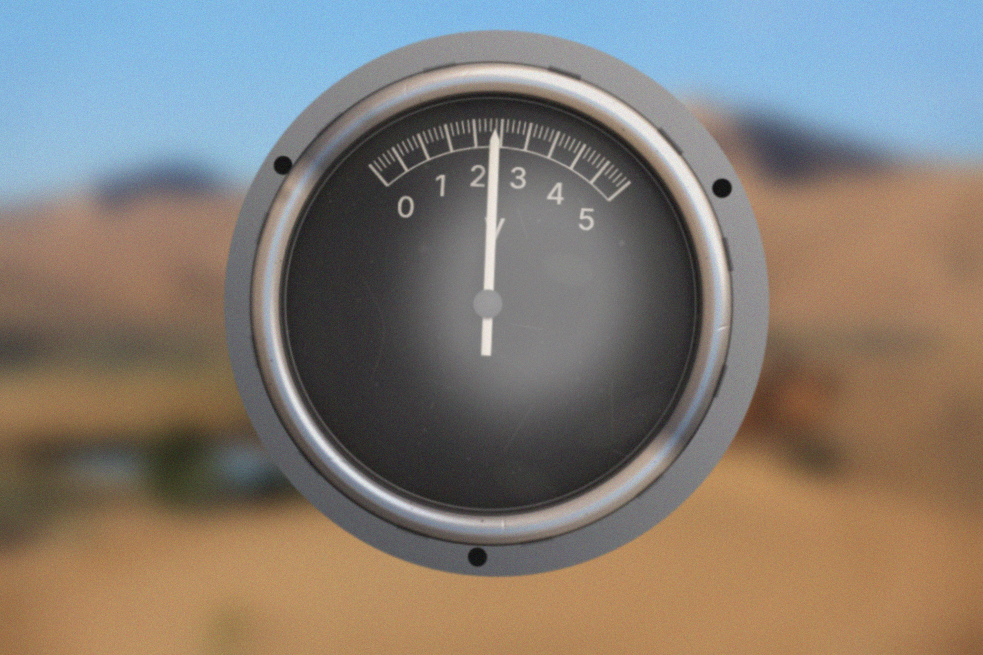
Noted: {"value": 2.4, "unit": "V"}
